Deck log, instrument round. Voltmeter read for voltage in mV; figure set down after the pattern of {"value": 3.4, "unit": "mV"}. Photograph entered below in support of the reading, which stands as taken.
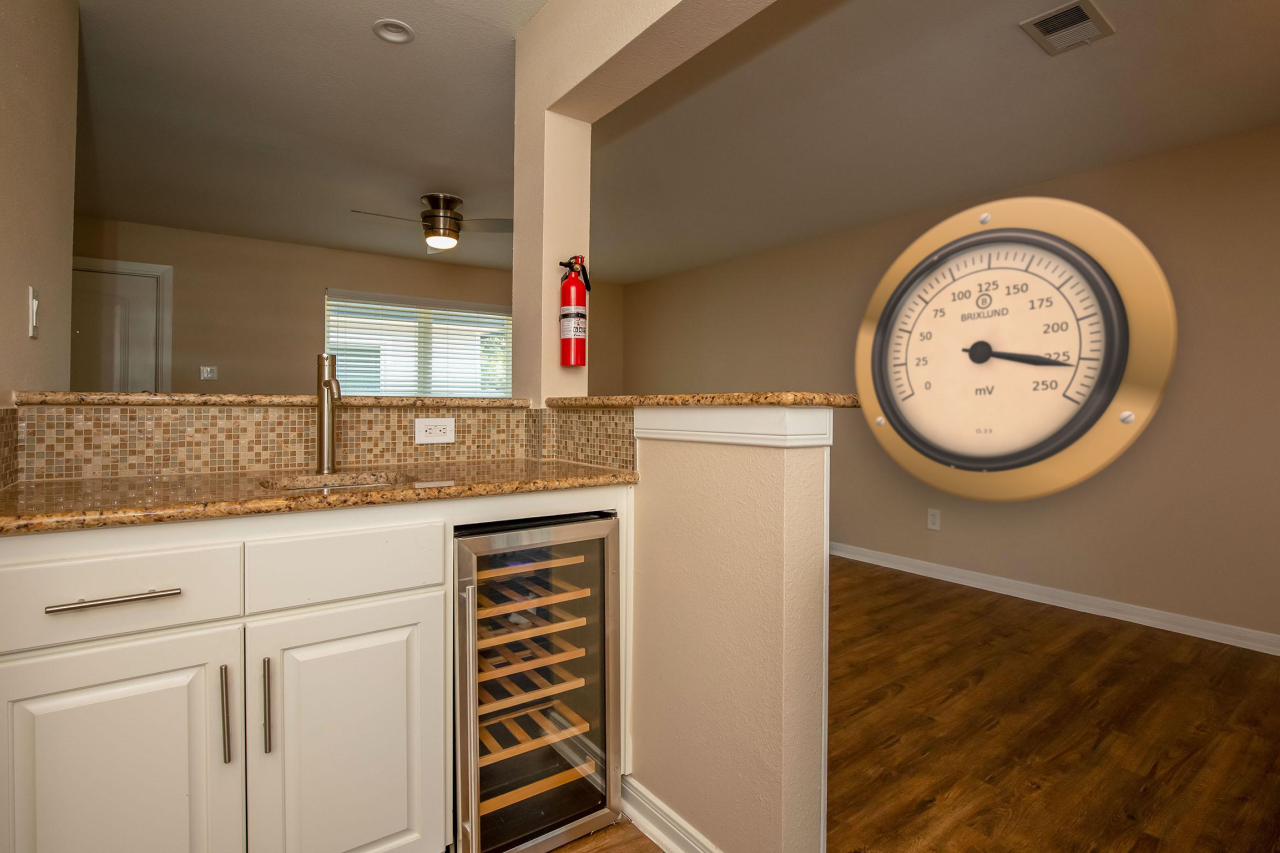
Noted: {"value": 230, "unit": "mV"}
